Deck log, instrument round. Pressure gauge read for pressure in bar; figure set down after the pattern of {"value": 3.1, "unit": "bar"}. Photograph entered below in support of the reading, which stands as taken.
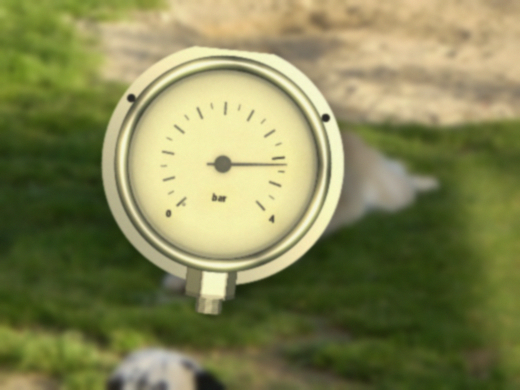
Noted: {"value": 3.3, "unit": "bar"}
